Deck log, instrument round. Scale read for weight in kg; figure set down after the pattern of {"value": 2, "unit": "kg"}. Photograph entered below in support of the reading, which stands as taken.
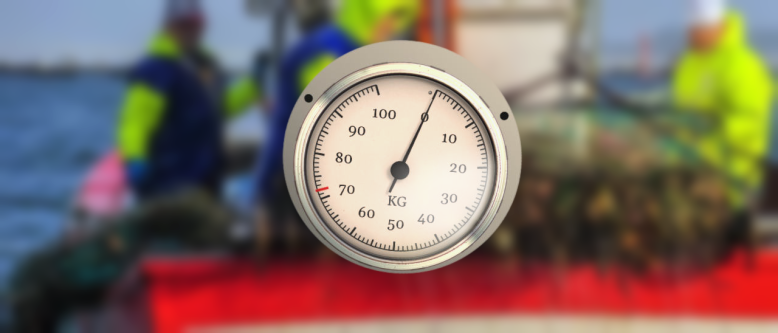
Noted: {"value": 0, "unit": "kg"}
